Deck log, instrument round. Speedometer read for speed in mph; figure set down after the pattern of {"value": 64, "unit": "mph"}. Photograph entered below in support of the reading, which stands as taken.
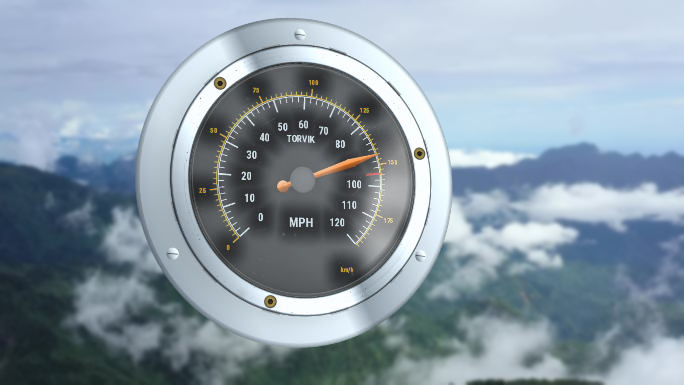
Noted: {"value": 90, "unit": "mph"}
